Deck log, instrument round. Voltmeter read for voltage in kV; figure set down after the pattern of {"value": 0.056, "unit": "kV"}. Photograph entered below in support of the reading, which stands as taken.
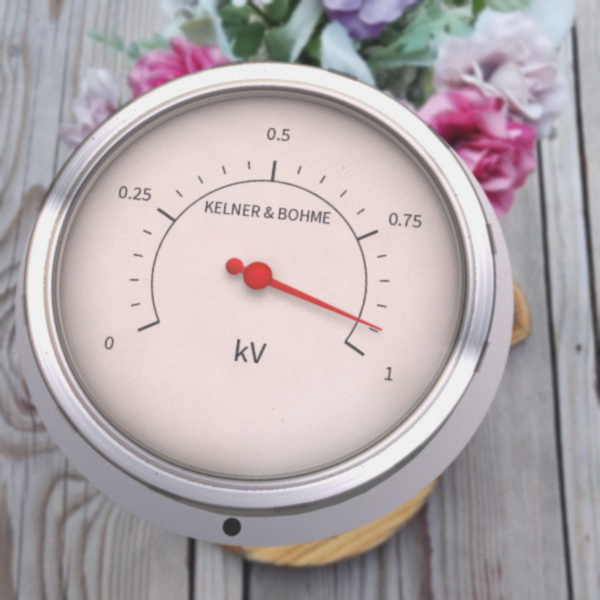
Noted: {"value": 0.95, "unit": "kV"}
